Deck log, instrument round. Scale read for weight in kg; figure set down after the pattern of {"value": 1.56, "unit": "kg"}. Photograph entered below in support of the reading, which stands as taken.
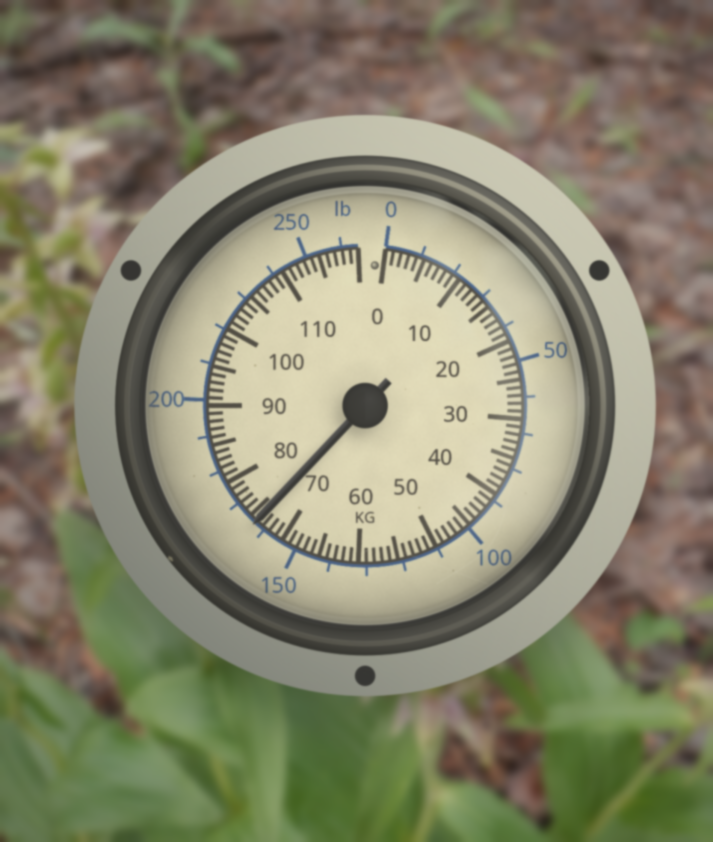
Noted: {"value": 74, "unit": "kg"}
